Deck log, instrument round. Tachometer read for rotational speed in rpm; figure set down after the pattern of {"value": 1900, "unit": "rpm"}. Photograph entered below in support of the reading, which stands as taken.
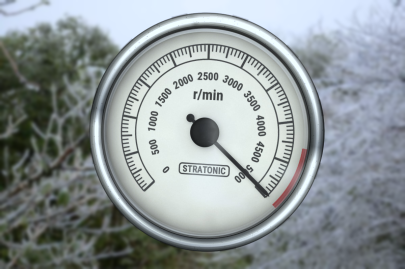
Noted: {"value": 4950, "unit": "rpm"}
